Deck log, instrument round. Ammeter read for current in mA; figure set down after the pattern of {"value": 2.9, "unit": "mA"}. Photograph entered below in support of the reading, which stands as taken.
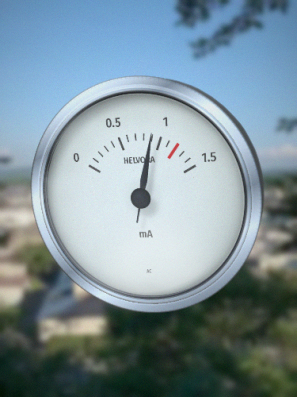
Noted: {"value": 0.9, "unit": "mA"}
